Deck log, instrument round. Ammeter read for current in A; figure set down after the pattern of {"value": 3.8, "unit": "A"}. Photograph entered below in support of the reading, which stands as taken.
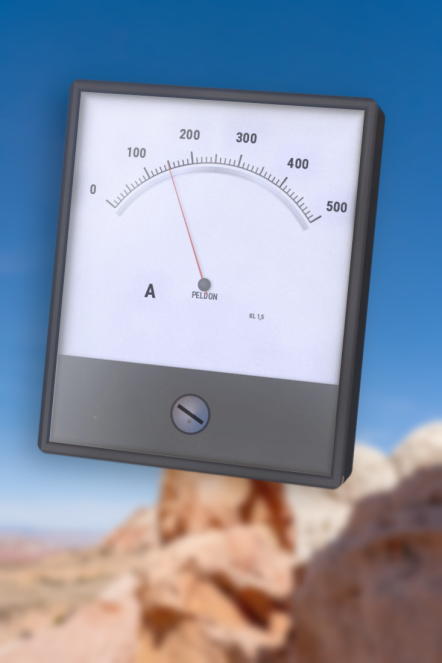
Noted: {"value": 150, "unit": "A"}
